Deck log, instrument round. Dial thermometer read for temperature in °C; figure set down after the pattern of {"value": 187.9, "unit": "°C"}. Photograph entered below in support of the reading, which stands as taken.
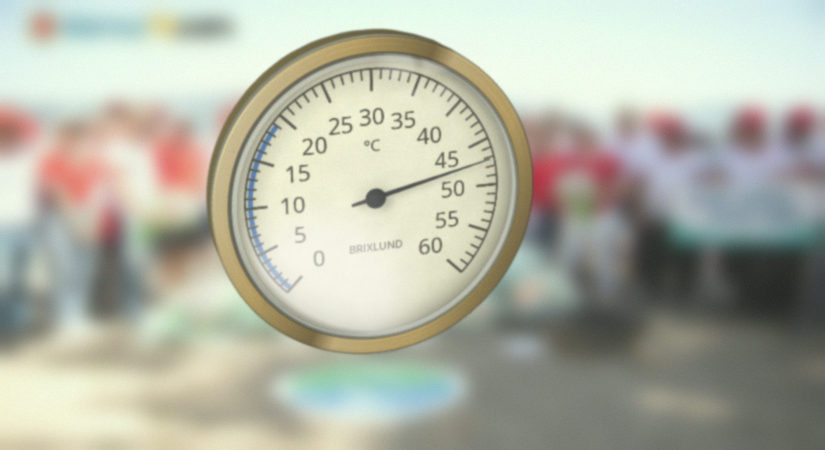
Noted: {"value": 47, "unit": "°C"}
